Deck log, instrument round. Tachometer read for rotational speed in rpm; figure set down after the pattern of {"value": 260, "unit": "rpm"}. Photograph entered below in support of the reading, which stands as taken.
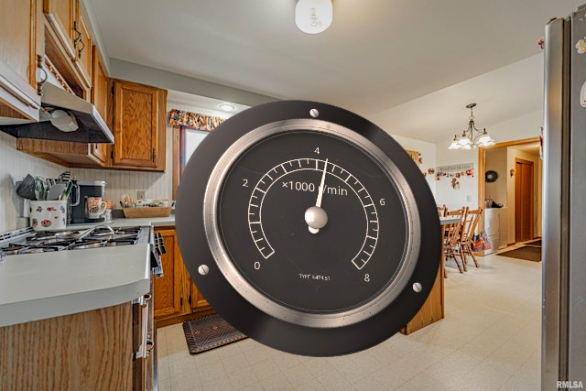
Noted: {"value": 4250, "unit": "rpm"}
